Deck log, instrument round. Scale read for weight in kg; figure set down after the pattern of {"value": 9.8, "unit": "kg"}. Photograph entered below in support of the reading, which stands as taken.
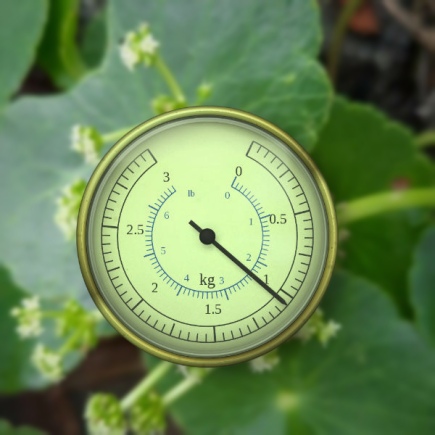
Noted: {"value": 1.05, "unit": "kg"}
